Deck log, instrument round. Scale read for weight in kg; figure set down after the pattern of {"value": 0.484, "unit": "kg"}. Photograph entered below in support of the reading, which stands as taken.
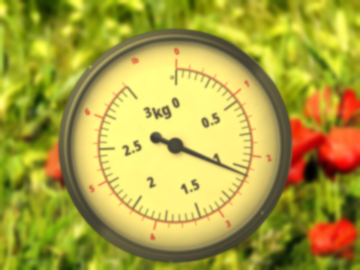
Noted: {"value": 1.05, "unit": "kg"}
